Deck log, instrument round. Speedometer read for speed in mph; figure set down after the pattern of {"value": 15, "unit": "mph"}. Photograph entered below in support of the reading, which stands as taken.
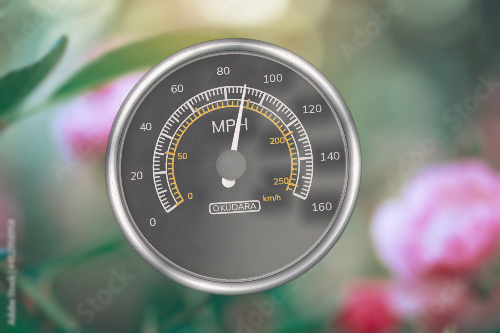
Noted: {"value": 90, "unit": "mph"}
